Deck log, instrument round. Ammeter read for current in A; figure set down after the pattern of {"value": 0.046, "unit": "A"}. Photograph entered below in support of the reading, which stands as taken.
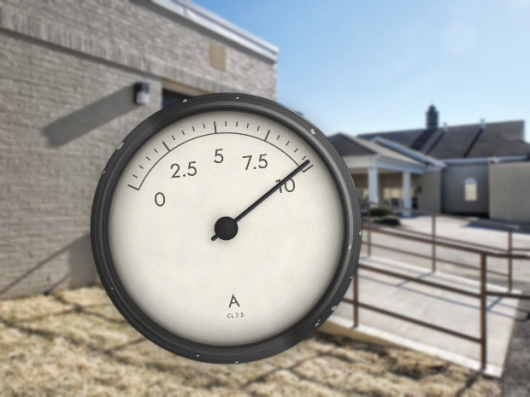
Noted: {"value": 9.75, "unit": "A"}
